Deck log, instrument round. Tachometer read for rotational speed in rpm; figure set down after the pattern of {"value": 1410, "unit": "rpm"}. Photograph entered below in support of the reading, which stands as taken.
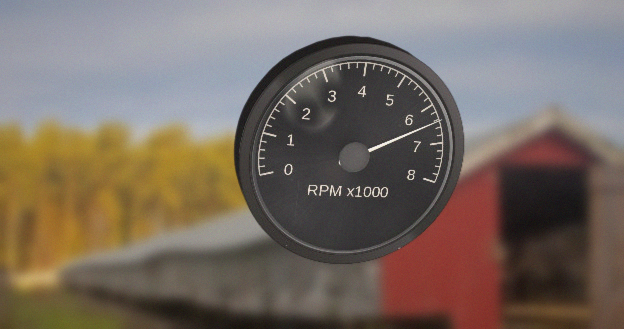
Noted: {"value": 6400, "unit": "rpm"}
